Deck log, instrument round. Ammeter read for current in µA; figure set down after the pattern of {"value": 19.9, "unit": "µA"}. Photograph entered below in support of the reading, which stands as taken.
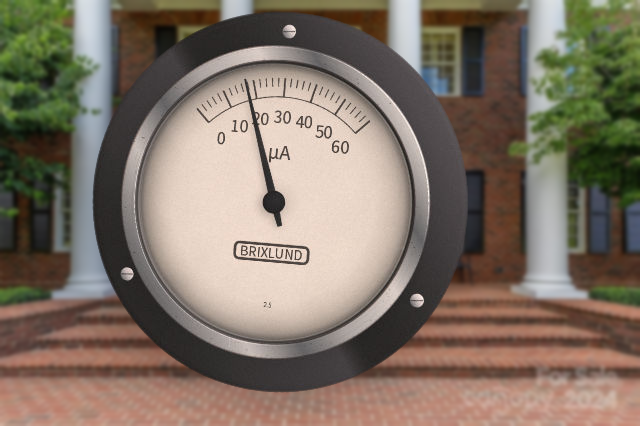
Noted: {"value": 18, "unit": "µA"}
